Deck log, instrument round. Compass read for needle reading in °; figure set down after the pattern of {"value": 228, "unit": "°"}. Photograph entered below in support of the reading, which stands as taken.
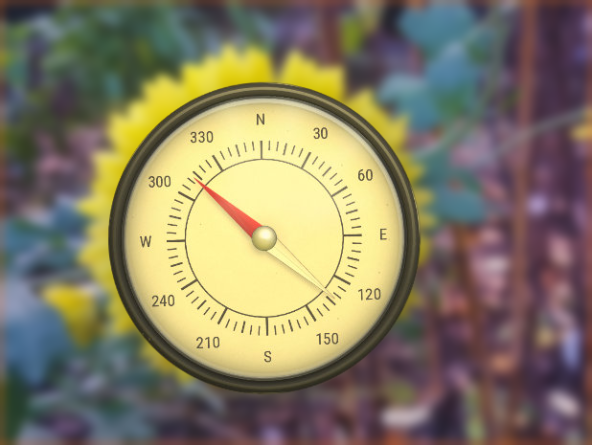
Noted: {"value": 312.5, "unit": "°"}
